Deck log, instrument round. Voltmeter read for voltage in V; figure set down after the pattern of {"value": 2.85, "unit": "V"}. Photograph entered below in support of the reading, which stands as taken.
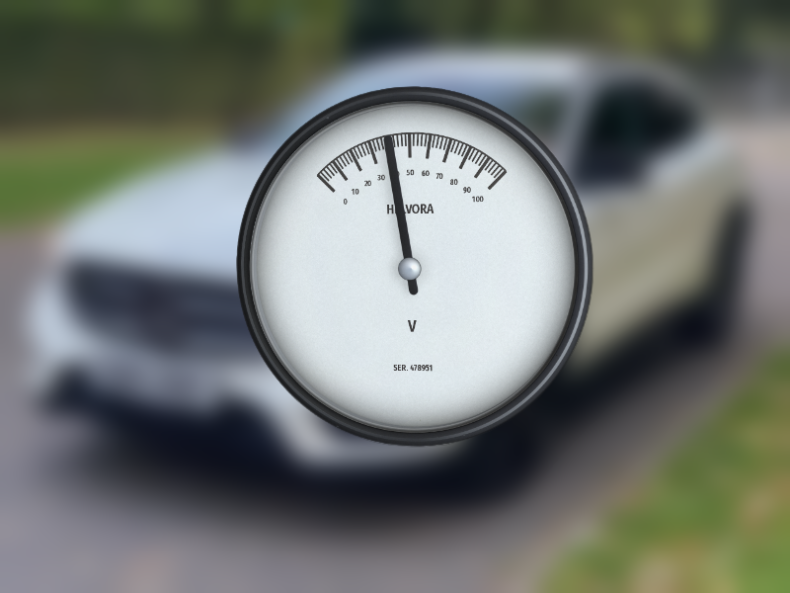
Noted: {"value": 40, "unit": "V"}
